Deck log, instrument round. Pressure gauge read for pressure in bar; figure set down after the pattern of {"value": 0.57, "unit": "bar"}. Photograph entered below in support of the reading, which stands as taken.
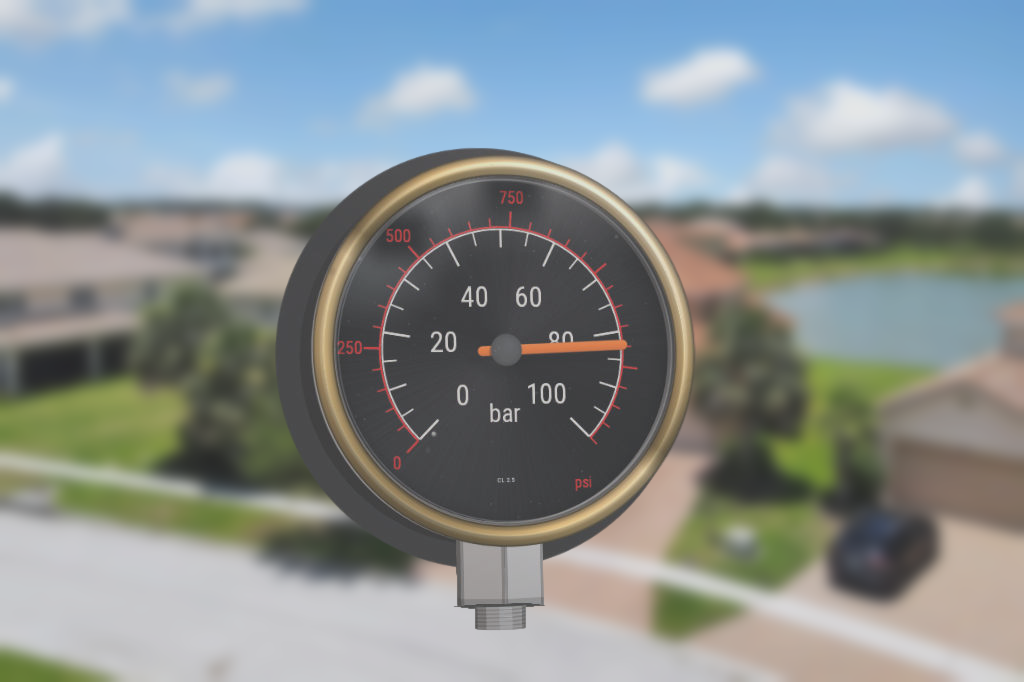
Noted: {"value": 82.5, "unit": "bar"}
